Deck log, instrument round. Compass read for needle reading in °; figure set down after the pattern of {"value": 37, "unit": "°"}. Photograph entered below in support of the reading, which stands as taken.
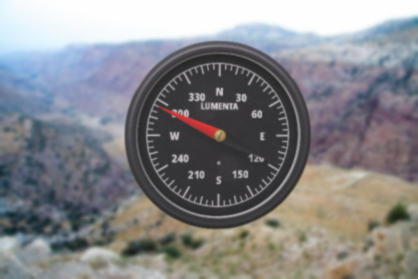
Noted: {"value": 295, "unit": "°"}
